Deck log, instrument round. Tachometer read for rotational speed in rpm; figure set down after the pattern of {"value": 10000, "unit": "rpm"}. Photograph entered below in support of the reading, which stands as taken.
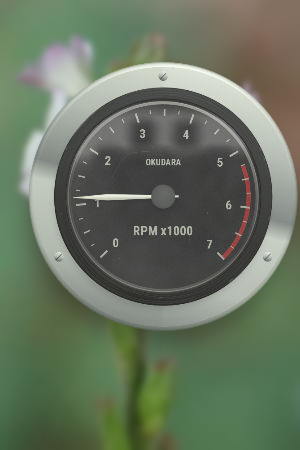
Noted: {"value": 1125, "unit": "rpm"}
